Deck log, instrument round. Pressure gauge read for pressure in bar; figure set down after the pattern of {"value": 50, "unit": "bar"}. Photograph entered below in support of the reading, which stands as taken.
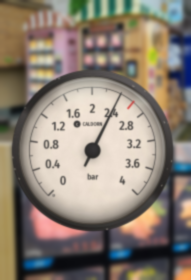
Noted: {"value": 2.4, "unit": "bar"}
